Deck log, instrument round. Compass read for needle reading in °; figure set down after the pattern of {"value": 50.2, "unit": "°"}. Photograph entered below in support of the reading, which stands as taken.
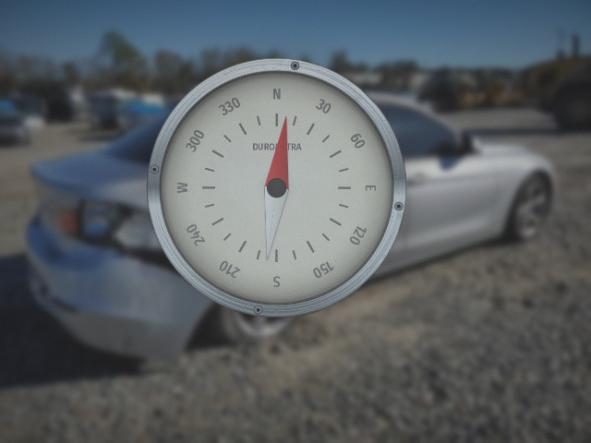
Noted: {"value": 7.5, "unit": "°"}
